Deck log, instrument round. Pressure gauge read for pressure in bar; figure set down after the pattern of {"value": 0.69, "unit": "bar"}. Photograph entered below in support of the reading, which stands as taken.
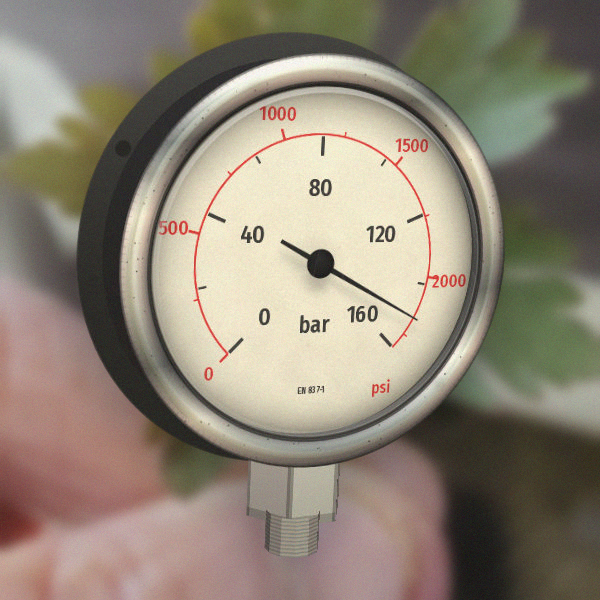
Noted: {"value": 150, "unit": "bar"}
